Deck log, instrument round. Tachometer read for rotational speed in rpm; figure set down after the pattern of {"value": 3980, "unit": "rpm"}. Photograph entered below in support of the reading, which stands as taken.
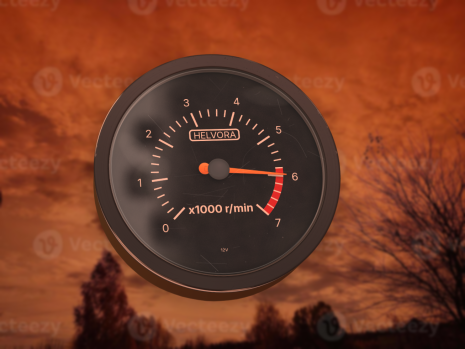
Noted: {"value": 6000, "unit": "rpm"}
